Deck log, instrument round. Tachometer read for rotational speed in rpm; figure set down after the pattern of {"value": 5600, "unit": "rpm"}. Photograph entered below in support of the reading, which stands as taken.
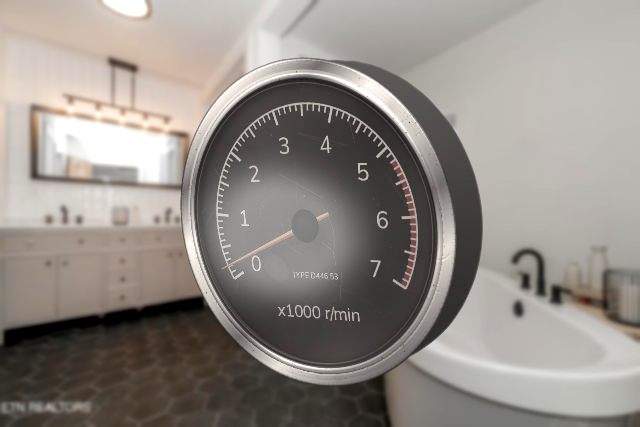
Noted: {"value": 200, "unit": "rpm"}
